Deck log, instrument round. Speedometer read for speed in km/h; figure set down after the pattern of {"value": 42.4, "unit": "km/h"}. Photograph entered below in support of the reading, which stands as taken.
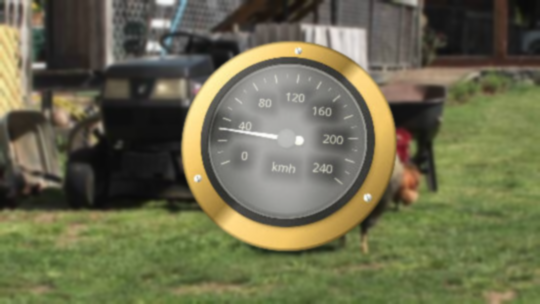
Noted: {"value": 30, "unit": "km/h"}
